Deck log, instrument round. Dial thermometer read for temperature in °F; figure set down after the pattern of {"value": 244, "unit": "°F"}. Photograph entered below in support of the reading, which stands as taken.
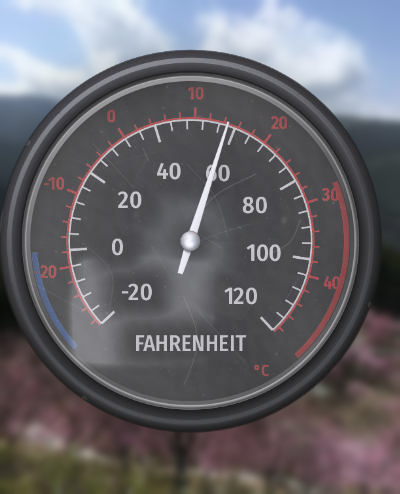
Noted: {"value": 58, "unit": "°F"}
